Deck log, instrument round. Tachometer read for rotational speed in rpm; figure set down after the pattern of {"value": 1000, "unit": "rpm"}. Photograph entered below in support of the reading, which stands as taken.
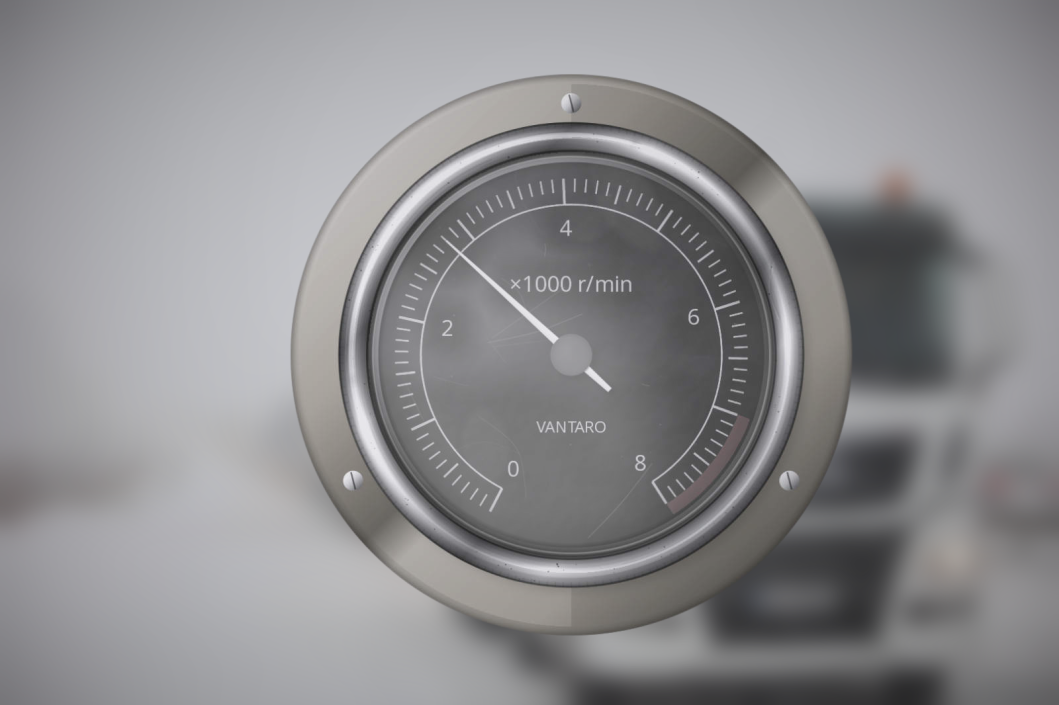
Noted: {"value": 2800, "unit": "rpm"}
